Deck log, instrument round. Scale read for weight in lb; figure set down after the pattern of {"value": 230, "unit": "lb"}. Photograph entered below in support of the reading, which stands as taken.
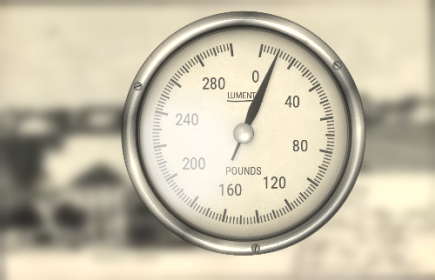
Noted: {"value": 10, "unit": "lb"}
